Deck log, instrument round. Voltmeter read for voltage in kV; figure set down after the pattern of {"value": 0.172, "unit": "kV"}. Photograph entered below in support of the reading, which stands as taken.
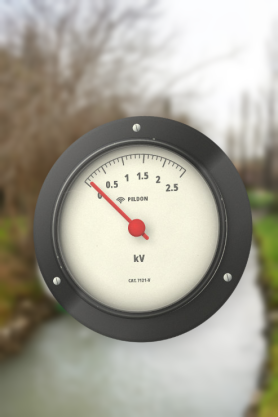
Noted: {"value": 0.1, "unit": "kV"}
